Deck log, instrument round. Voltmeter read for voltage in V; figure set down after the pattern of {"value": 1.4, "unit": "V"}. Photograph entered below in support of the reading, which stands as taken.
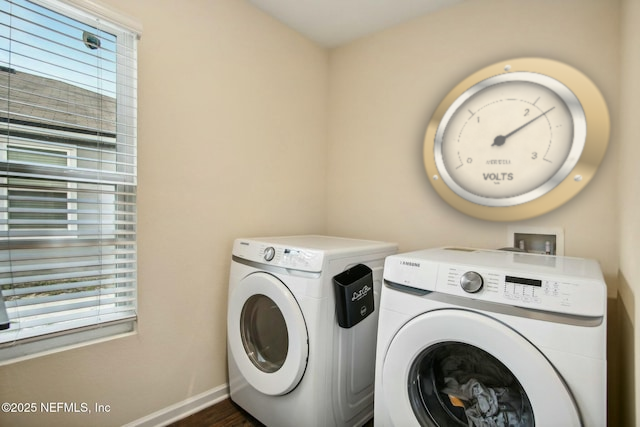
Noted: {"value": 2.25, "unit": "V"}
